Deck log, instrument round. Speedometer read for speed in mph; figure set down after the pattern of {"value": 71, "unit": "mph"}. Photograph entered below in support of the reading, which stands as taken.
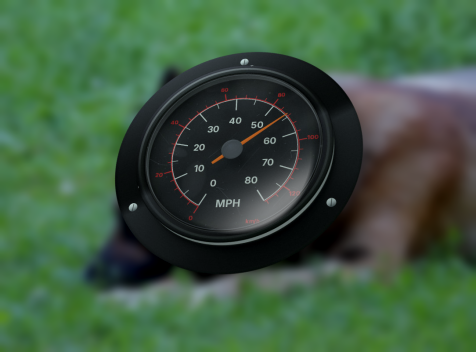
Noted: {"value": 55, "unit": "mph"}
